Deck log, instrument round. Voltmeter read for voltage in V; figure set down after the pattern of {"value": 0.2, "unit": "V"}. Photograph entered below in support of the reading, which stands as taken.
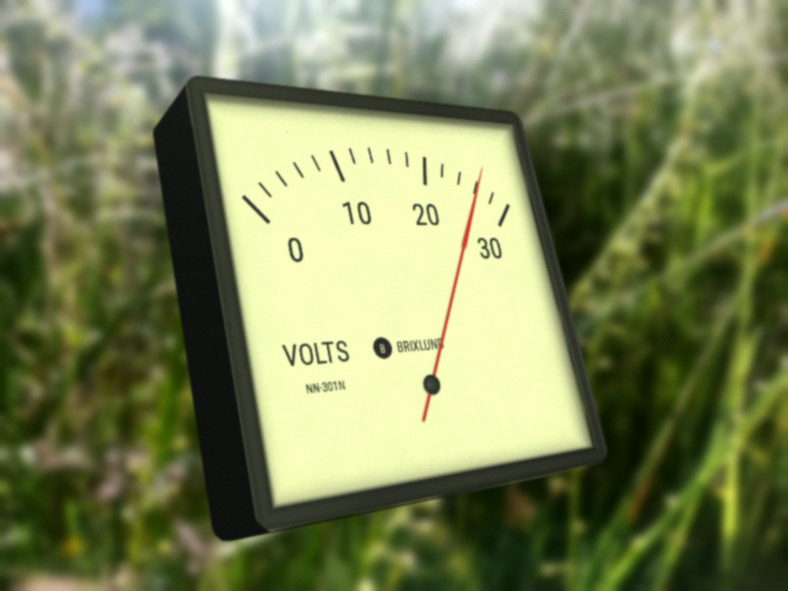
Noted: {"value": 26, "unit": "V"}
